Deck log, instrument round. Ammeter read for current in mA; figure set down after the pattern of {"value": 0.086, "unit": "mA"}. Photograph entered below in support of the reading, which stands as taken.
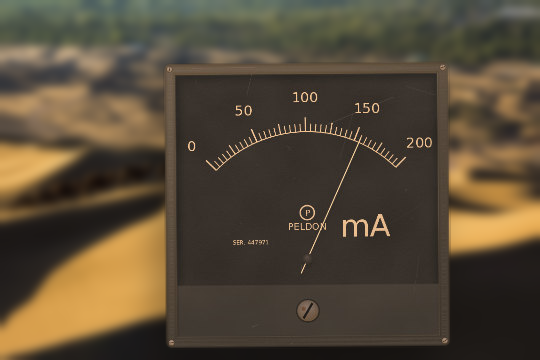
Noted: {"value": 155, "unit": "mA"}
